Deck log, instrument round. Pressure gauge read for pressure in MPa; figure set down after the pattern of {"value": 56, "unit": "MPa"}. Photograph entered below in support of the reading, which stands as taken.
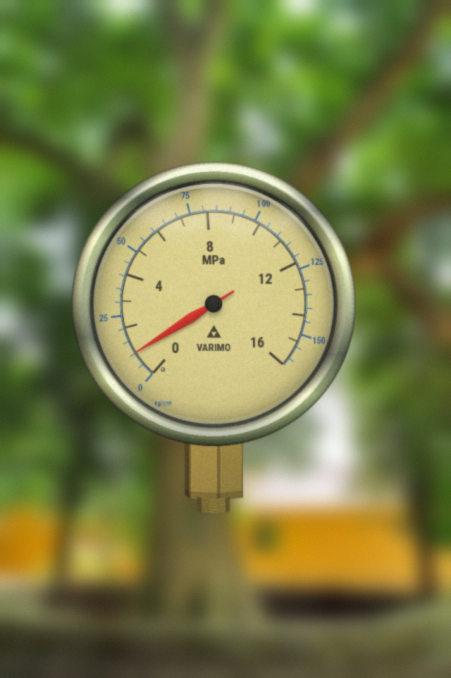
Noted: {"value": 1, "unit": "MPa"}
